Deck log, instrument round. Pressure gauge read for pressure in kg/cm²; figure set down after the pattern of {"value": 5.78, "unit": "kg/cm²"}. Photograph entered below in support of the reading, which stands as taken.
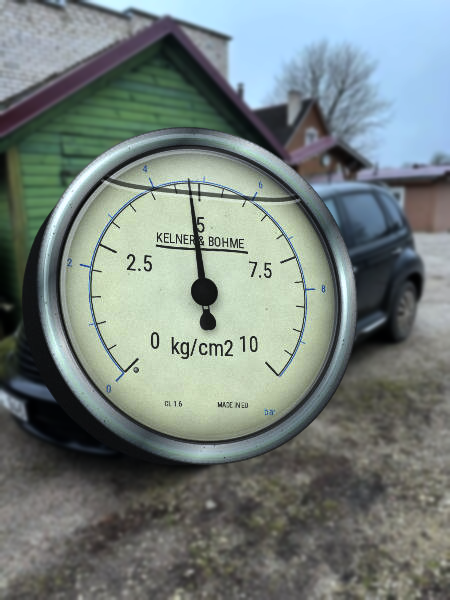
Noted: {"value": 4.75, "unit": "kg/cm²"}
